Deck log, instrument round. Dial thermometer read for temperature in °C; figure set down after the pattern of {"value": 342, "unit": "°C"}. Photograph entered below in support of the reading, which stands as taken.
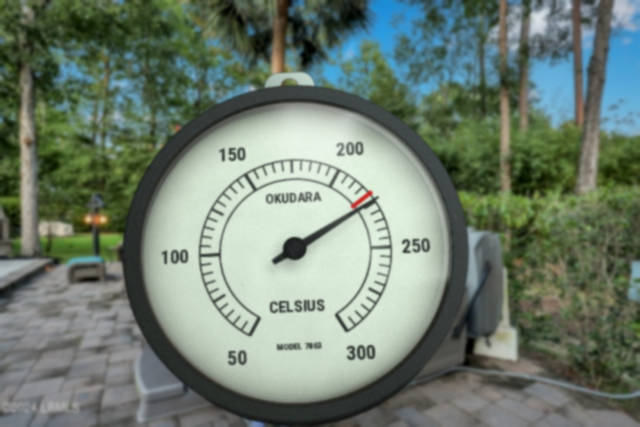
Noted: {"value": 225, "unit": "°C"}
